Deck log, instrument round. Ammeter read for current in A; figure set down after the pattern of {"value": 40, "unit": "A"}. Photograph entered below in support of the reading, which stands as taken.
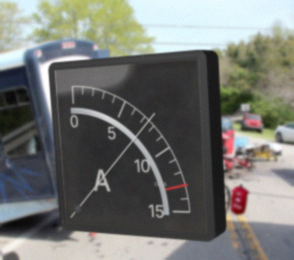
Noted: {"value": 7.5, "unit": "A"}
